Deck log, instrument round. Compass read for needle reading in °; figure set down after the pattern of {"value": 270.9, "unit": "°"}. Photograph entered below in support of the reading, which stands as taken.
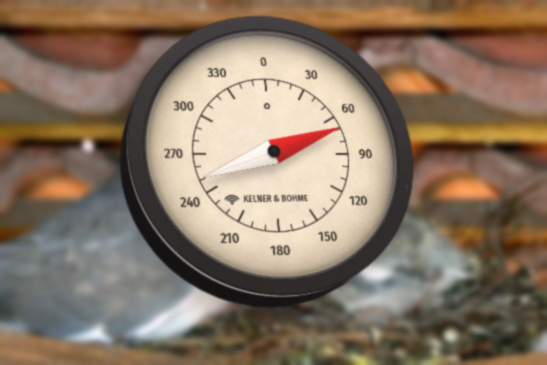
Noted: {"value": 70, "unit": "°"}
